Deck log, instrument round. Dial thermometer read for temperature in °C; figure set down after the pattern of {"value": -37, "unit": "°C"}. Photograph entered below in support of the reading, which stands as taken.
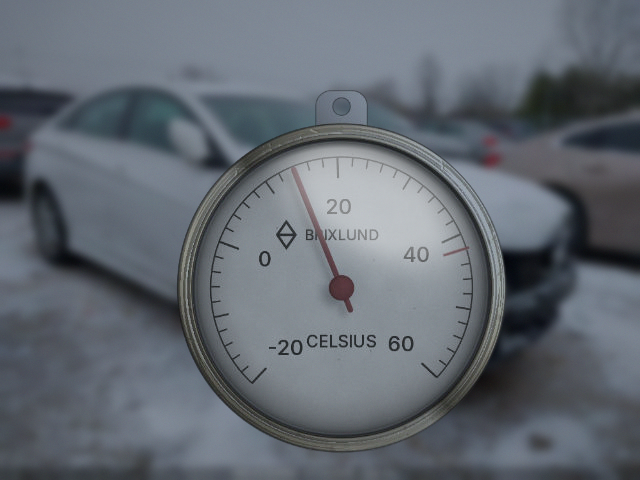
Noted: {"value": 14, "unit": "°C"}
